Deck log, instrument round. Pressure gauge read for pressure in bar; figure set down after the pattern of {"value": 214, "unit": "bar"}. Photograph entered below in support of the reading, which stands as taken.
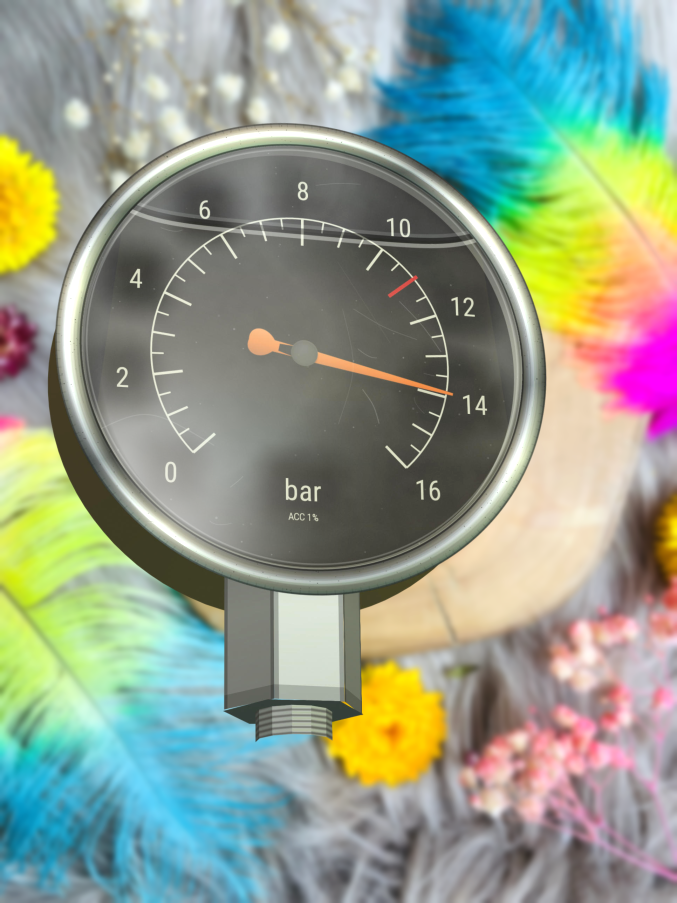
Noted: {"value": 14, "unit": "bar"}
